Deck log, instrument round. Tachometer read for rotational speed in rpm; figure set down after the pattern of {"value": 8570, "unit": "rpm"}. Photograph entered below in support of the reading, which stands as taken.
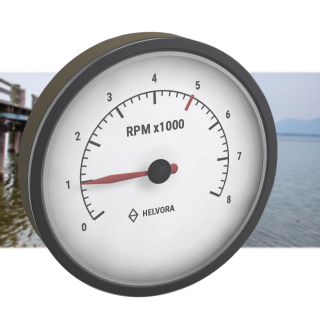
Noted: {"value": 1000, "unit": "rpm"}
